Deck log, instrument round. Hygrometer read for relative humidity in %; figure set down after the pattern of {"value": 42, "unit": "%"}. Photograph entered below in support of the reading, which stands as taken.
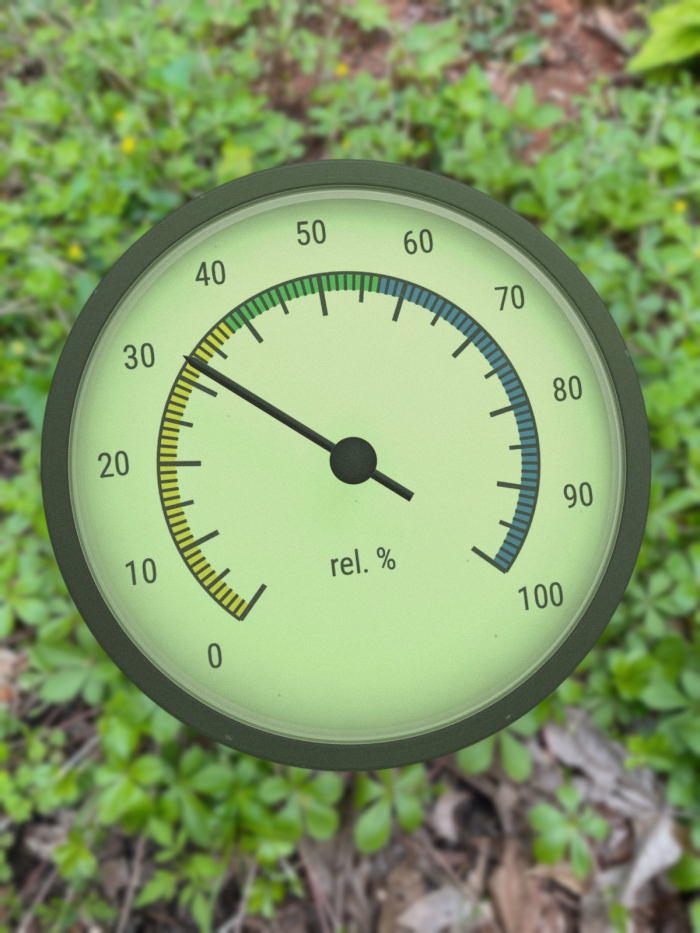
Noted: {"value": 32, "unit": "%"}
